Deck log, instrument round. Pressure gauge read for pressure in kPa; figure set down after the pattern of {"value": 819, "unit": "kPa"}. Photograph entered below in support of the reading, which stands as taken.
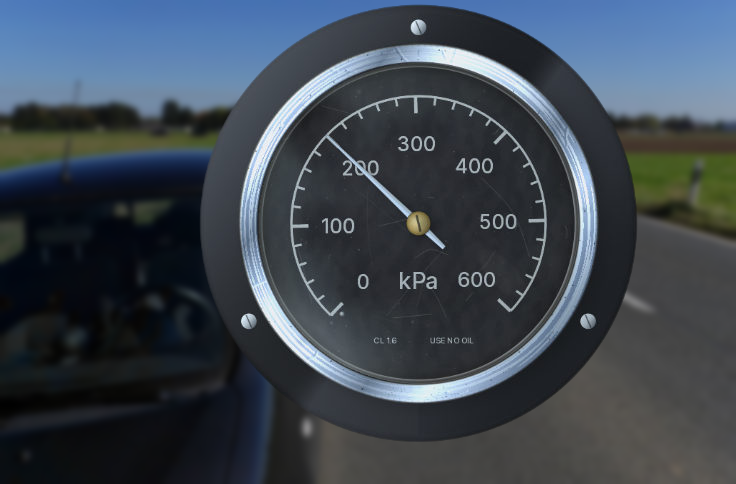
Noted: {"value": 200, "unit": "kPa"}
